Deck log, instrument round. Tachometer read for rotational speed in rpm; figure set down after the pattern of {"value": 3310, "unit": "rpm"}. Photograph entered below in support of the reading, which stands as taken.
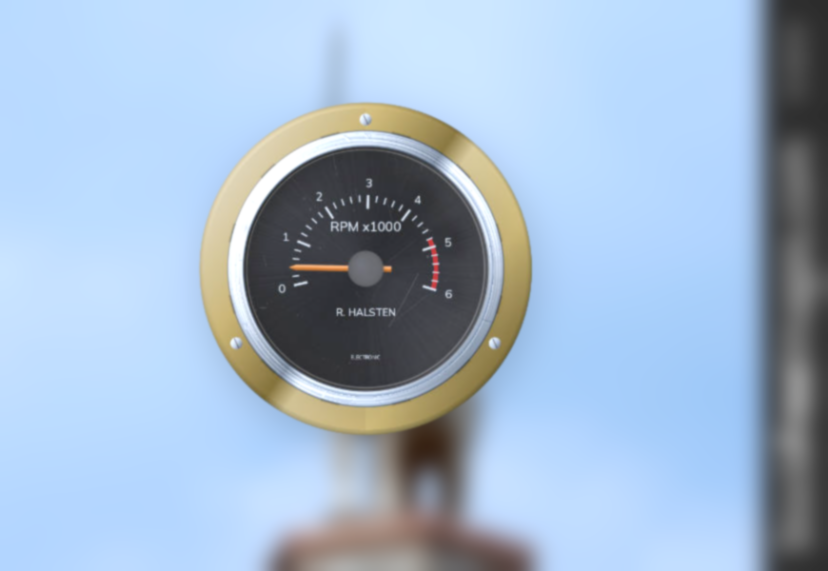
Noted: {"value": 400, "unit": "rpm"}
